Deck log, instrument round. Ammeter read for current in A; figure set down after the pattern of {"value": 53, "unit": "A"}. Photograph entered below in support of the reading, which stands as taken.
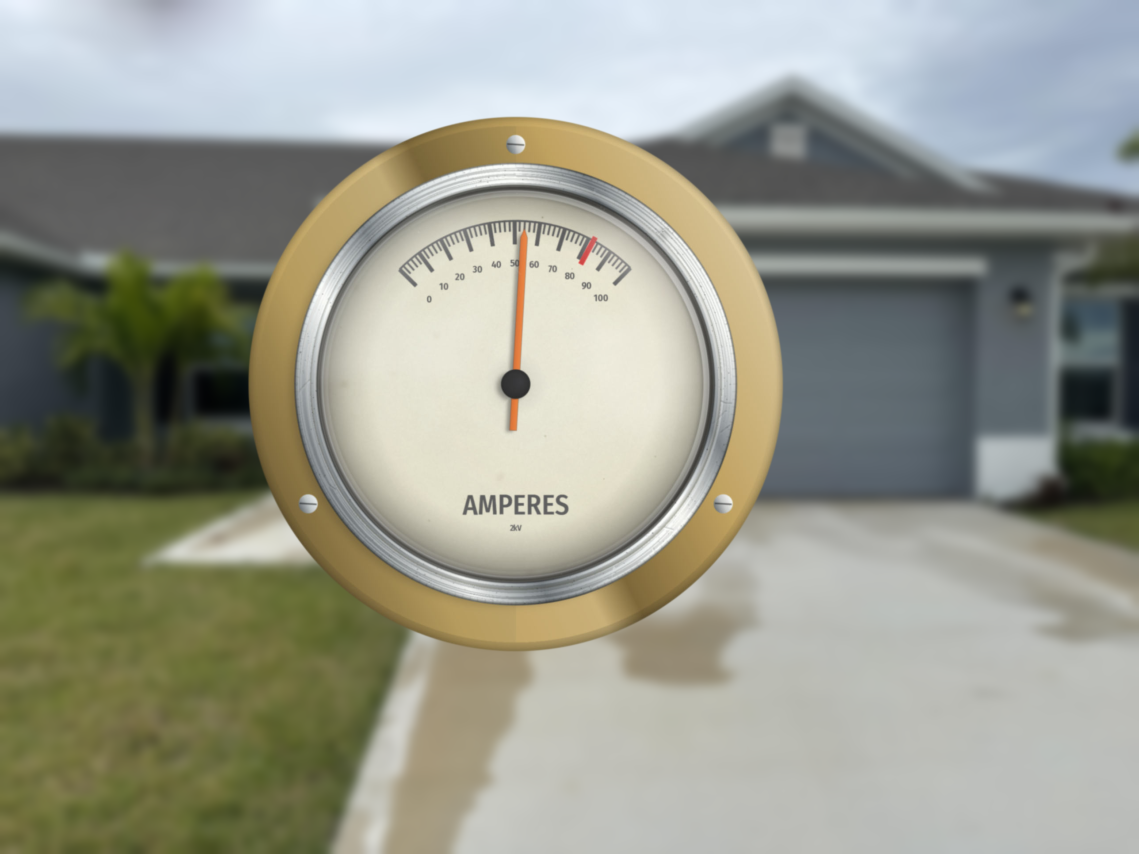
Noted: {"value": 54, "unit": "A"}
